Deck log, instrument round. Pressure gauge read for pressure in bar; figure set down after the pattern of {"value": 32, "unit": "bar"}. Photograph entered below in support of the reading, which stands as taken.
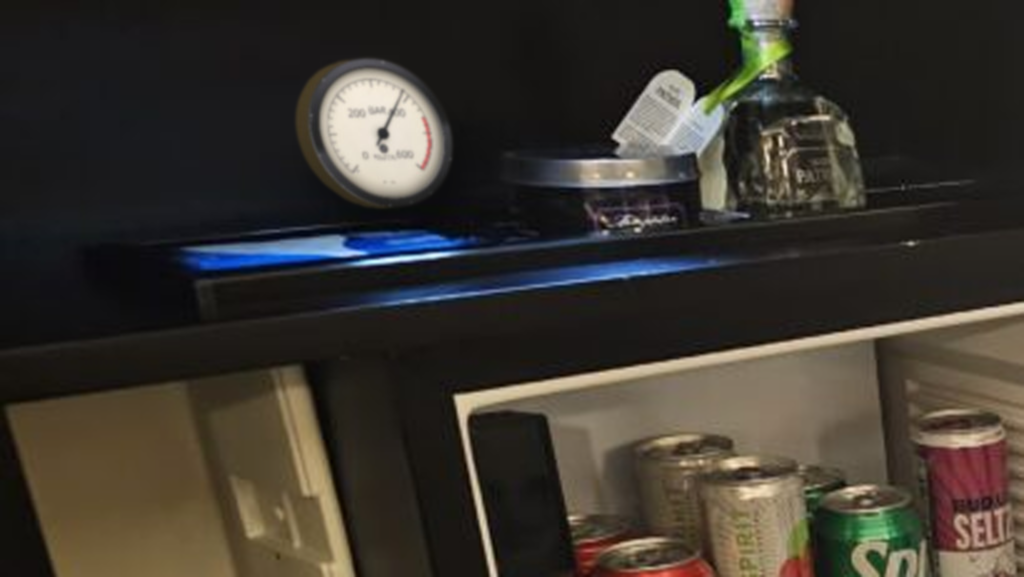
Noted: {"value": 380, "unit": "bar"}
